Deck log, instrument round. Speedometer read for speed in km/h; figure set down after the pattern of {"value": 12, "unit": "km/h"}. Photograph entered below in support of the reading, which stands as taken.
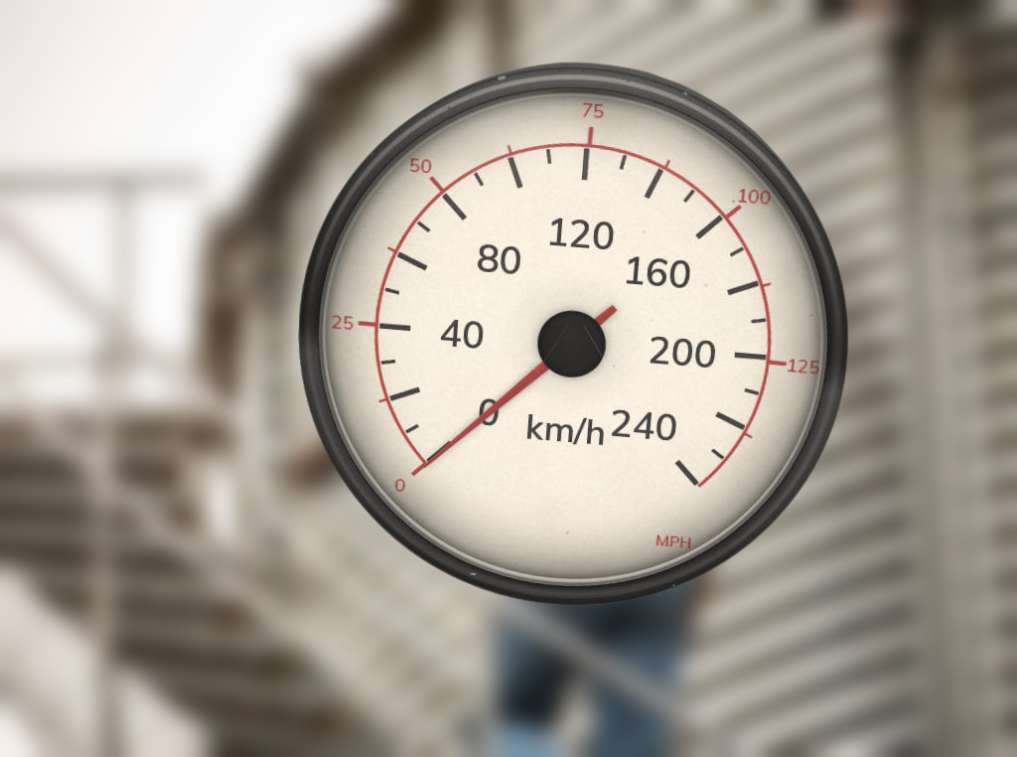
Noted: {"value": 0, "unit": "km/h"}
